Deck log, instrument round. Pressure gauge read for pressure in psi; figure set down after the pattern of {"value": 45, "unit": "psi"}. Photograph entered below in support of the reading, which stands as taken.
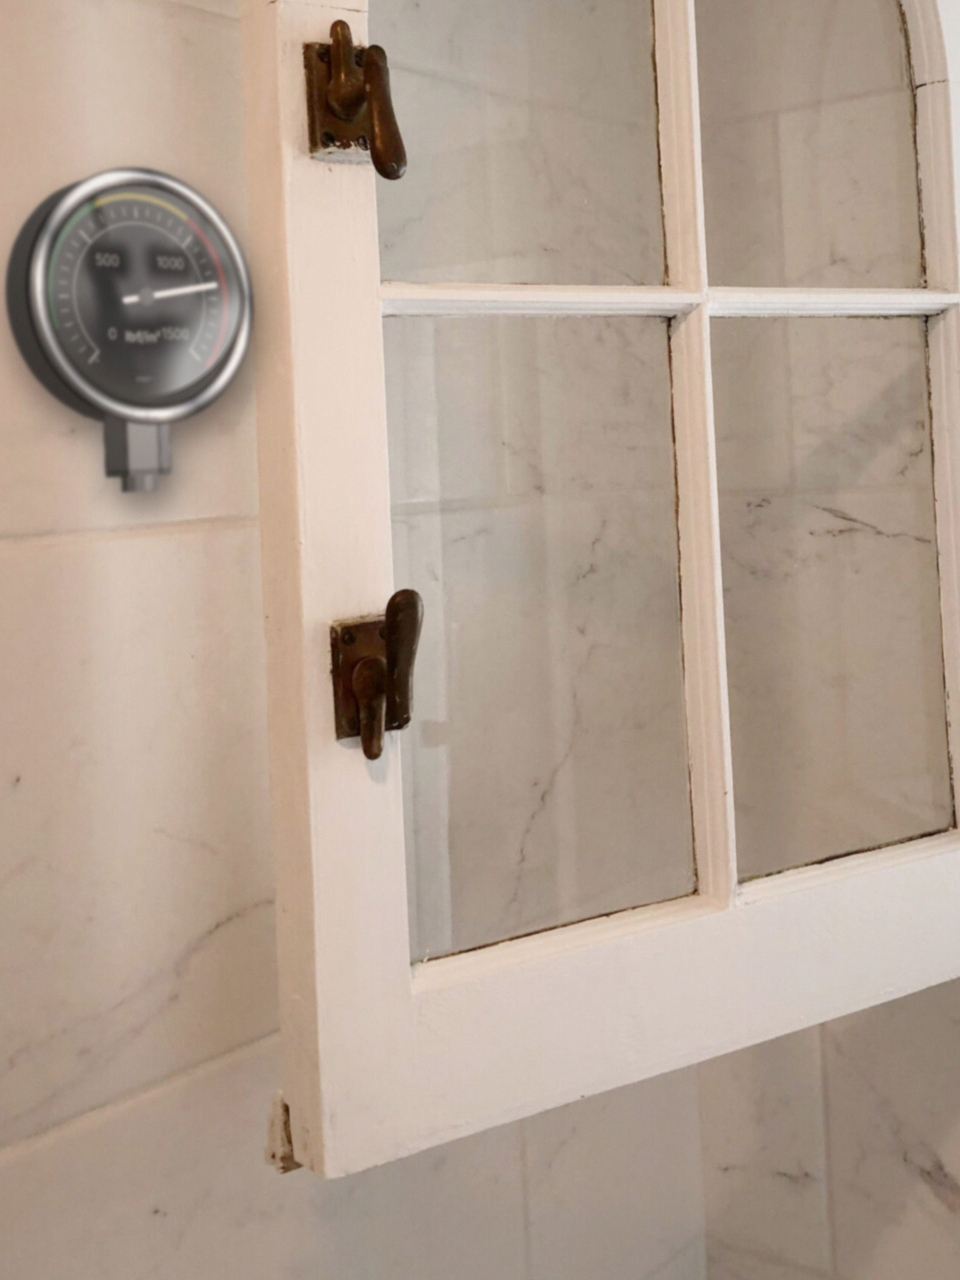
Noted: {"value": 1200, "unit": "psi"}
